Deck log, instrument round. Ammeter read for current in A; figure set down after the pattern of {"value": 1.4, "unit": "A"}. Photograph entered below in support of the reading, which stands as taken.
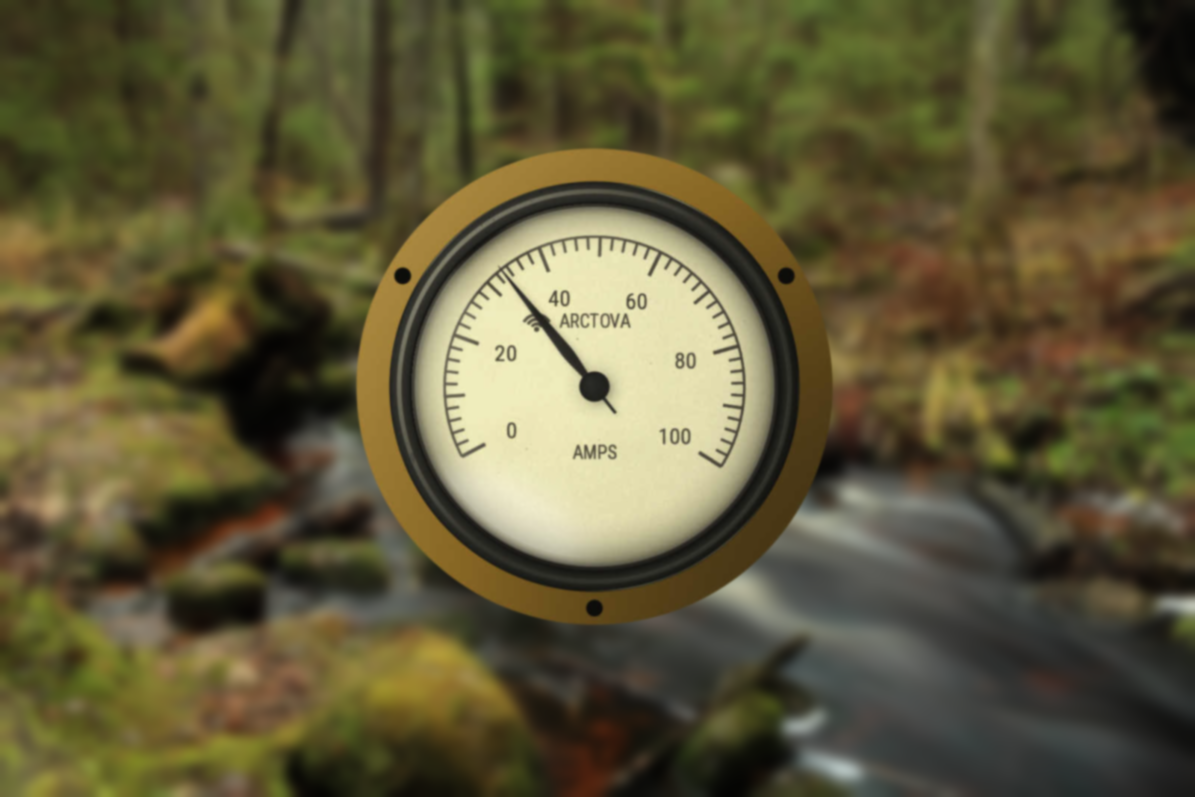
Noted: {"value": 33, "unit": "A"}
